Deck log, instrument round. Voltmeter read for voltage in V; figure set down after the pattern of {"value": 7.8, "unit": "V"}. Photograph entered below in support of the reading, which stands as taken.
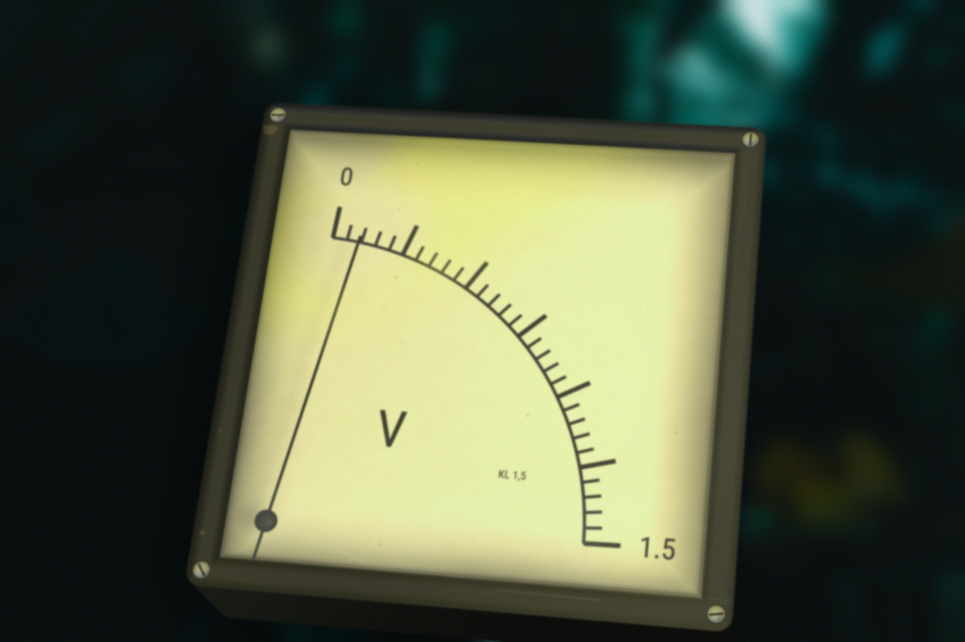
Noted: {"value": 0.1, "unit": "V"}
